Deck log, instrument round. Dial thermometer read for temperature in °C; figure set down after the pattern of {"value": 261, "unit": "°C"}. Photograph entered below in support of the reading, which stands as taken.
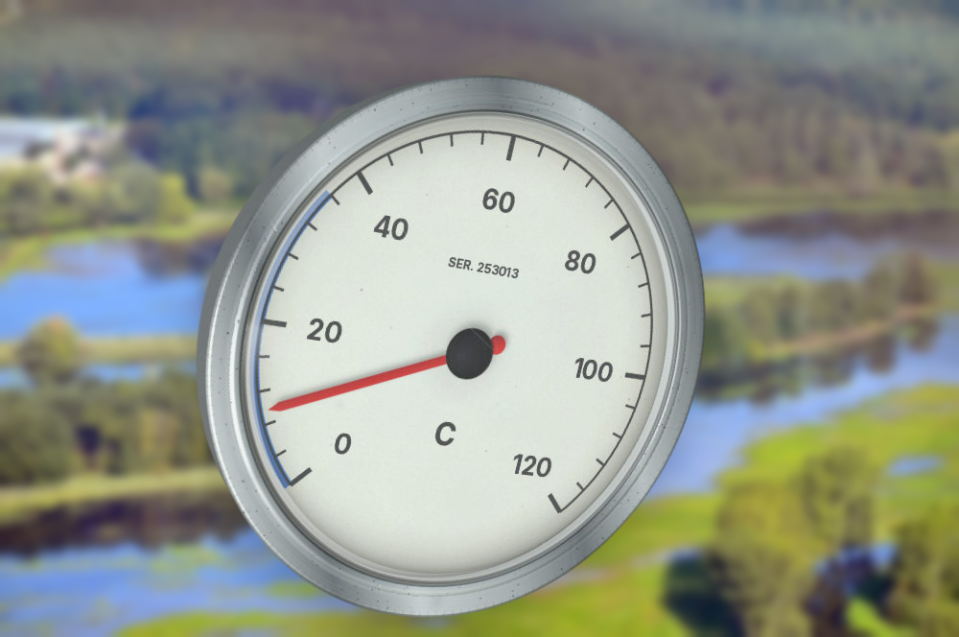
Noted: {"value": 10, "unit": "°C"}
